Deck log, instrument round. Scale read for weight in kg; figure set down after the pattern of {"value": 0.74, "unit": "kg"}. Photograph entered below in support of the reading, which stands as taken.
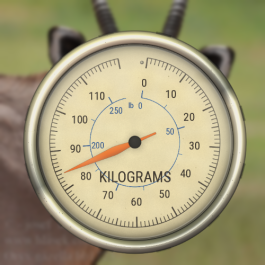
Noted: {"value": 84, "unit": "kg"}
